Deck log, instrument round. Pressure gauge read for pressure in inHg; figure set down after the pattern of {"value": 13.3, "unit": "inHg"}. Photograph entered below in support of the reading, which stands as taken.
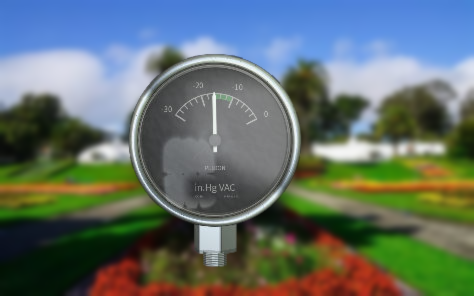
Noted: {"value": -16, "unit": "inHg"}
